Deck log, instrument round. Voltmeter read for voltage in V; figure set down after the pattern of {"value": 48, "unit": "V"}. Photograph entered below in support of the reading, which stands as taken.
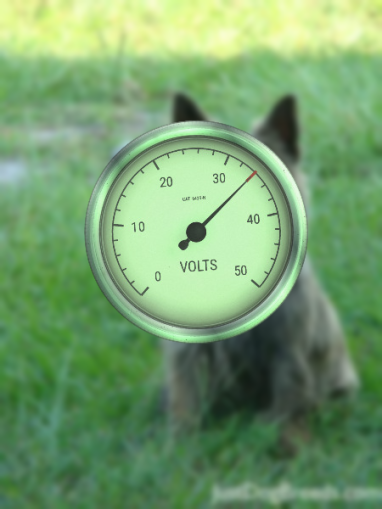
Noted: {"value": 34, "unit": "V"}
